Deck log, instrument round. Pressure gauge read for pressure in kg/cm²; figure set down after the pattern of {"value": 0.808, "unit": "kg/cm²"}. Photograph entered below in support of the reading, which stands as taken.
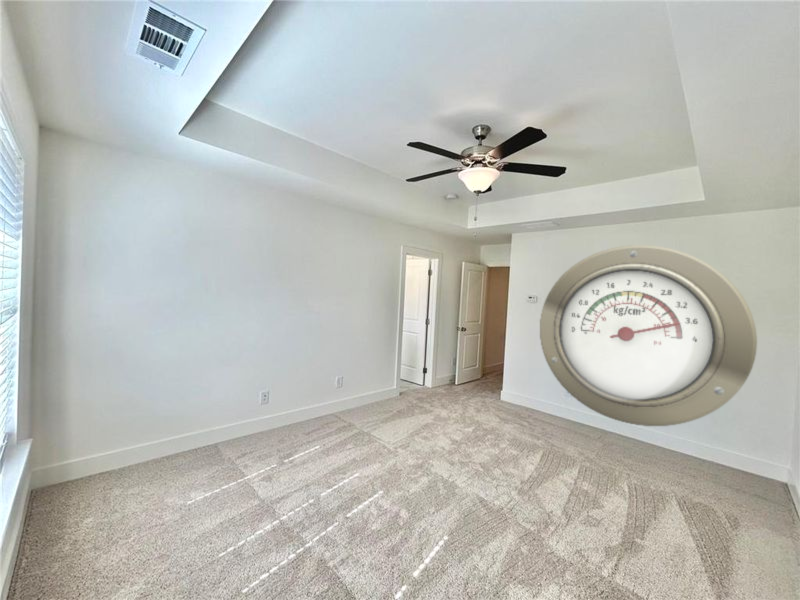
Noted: {"value": 3.6, "unit": "kg/cm²"}
